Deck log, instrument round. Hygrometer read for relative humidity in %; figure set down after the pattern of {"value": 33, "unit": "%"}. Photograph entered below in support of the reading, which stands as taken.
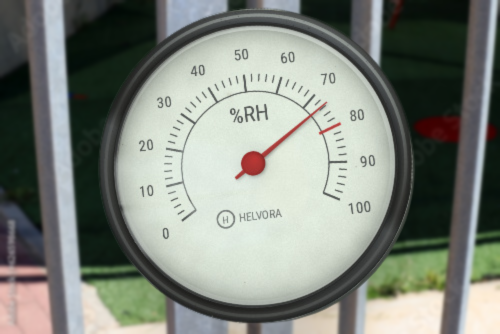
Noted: {"value": 74, "unit": "%"}
